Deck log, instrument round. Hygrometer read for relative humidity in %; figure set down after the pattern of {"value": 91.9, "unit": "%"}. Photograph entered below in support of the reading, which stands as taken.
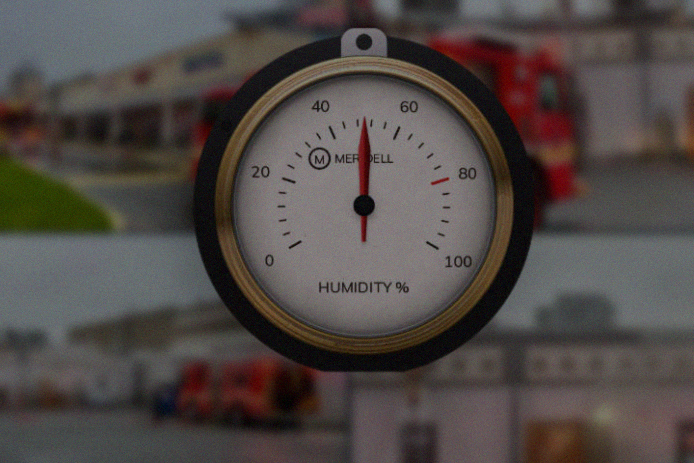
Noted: {"value": 50, "unit": "%"}
